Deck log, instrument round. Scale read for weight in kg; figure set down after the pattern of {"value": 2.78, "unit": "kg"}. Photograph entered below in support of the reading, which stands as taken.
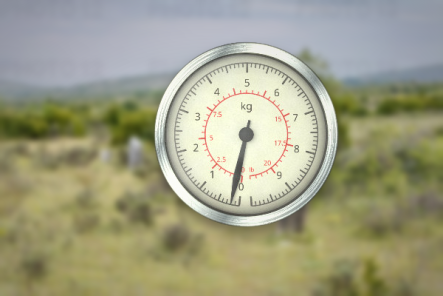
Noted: {"value": 0.2, "unit": "kg"}
